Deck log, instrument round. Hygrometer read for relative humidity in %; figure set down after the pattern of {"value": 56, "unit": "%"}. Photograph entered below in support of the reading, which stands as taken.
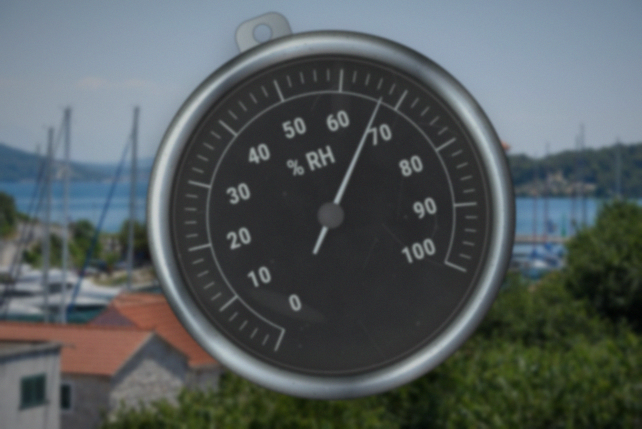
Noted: {"value": 67, "unit": "%"}
